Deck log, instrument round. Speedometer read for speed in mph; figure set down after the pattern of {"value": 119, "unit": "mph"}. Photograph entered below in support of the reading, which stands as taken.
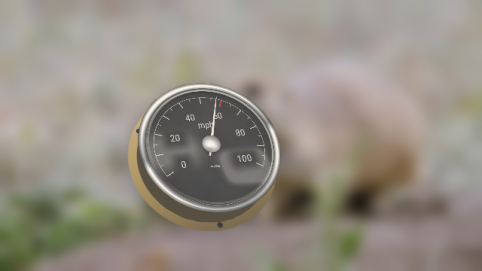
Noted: {"value": 57.5, "unit": "mph"}
